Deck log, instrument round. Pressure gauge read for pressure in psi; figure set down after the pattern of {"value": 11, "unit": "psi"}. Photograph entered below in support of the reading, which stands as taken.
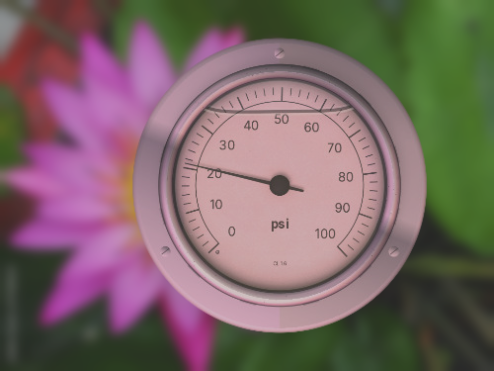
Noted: {"value": 21, "unit": "psi"}
